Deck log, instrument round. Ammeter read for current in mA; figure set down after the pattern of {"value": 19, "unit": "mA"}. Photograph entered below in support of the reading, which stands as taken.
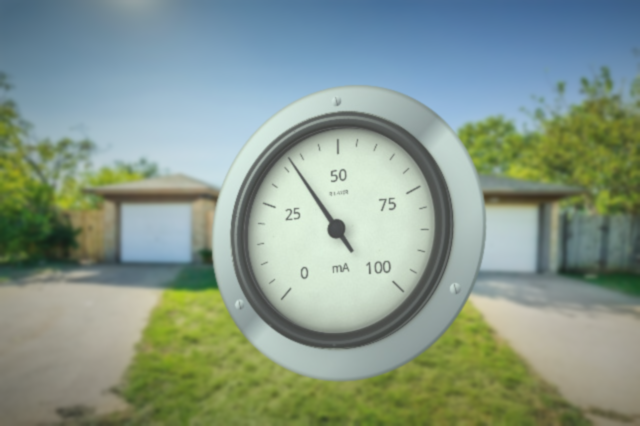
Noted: {"value": 37.5, "unit": "mA"}
